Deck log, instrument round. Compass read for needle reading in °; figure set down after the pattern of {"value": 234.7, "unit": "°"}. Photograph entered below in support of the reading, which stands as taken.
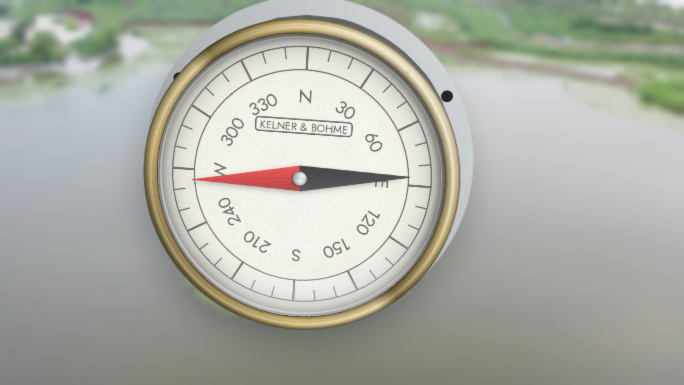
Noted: {"value": 265, "unit": "°"}
